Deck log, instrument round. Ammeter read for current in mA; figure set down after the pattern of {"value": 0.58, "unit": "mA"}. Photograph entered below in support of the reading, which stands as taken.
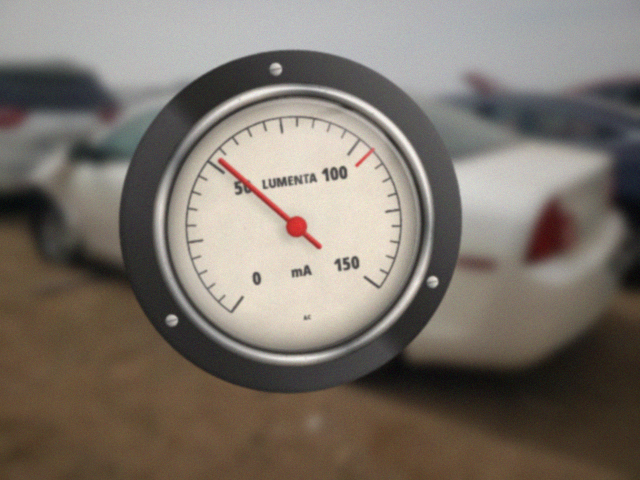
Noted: {"value": 52.5, "unit": "mA"}
